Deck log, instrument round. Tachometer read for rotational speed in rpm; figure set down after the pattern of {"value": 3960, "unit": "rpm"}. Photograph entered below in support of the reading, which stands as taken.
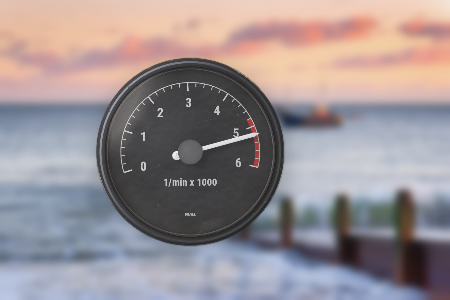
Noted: {"value": 5200, "unit": "rpm"}
